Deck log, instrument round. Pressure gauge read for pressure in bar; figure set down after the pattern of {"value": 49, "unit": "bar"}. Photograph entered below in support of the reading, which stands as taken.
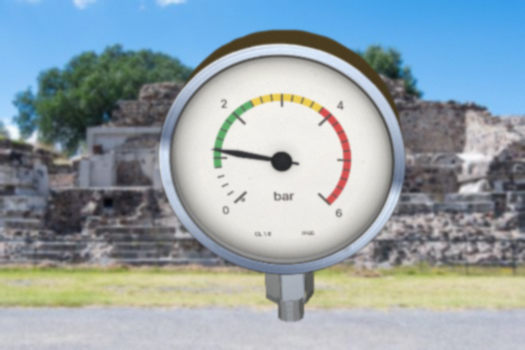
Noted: {"value": 1.2, "unit": "bar"}
